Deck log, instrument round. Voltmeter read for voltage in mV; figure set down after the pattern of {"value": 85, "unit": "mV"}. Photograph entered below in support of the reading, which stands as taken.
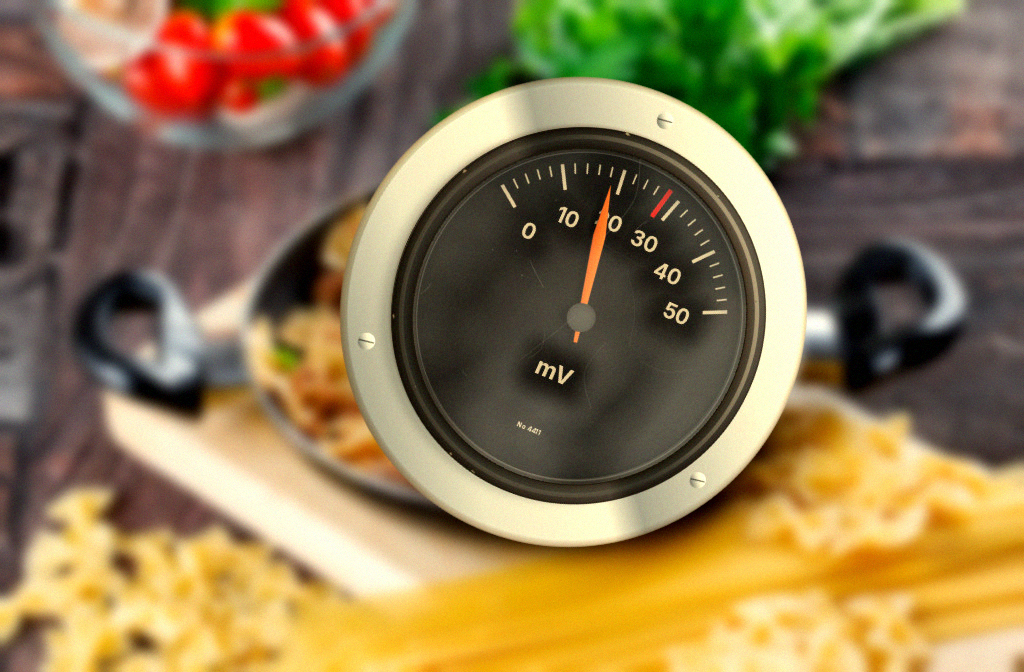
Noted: {"value": 18, "unit": "mV"}
